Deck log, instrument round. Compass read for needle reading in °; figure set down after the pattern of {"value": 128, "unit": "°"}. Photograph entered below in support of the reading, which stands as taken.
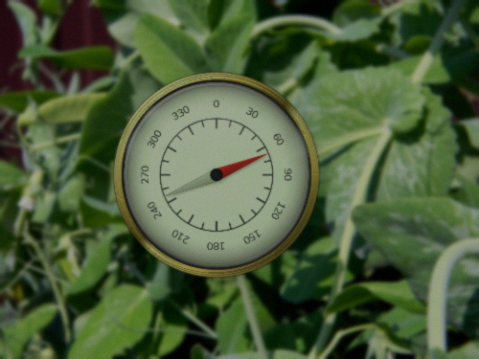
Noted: {"value": 67.5, "unit": "°"}
